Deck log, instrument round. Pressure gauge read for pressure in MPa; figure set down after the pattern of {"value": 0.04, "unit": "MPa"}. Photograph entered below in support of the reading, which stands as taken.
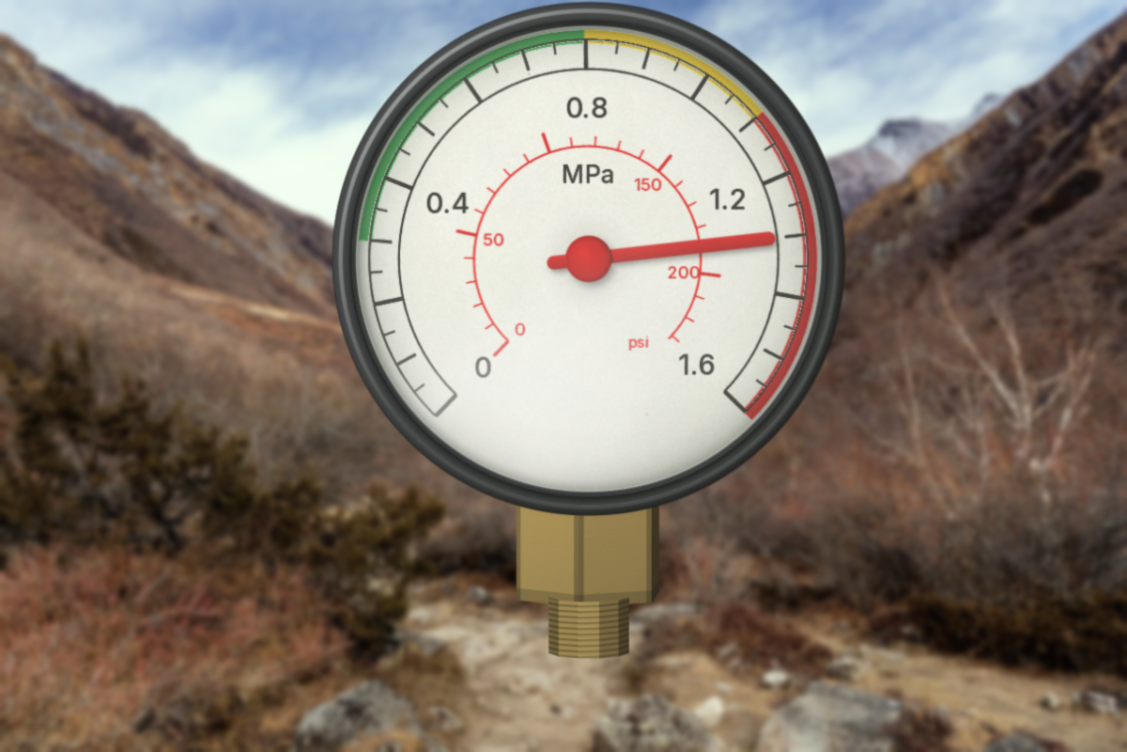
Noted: {"value": 1.3, "unit": "MPa"}
